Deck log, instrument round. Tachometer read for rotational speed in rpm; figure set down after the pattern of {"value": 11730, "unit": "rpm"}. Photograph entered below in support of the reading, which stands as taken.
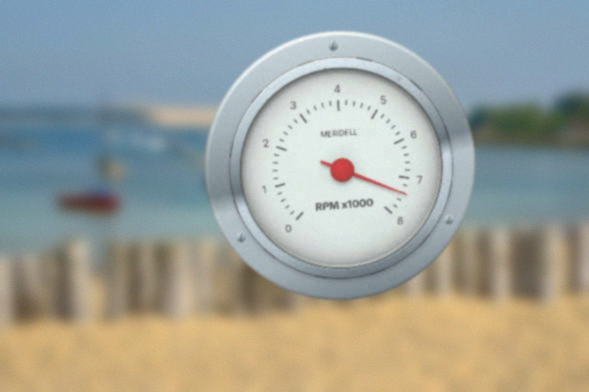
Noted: {"value": 7400, "unit": "rpm"}
